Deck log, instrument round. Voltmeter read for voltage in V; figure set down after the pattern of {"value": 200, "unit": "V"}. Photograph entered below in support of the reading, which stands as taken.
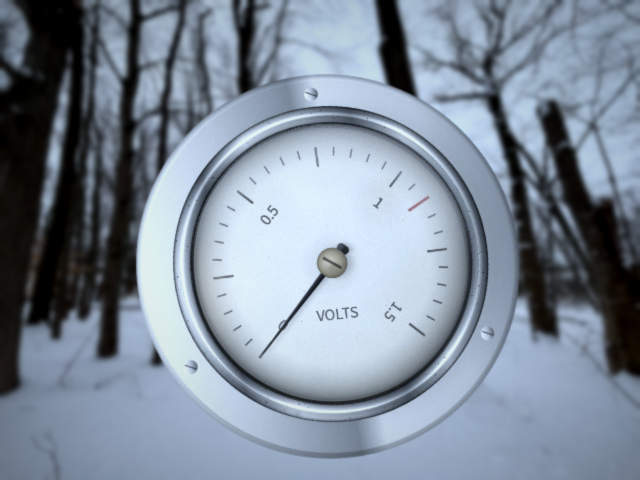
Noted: {"value": 0, "unit": "V"}
